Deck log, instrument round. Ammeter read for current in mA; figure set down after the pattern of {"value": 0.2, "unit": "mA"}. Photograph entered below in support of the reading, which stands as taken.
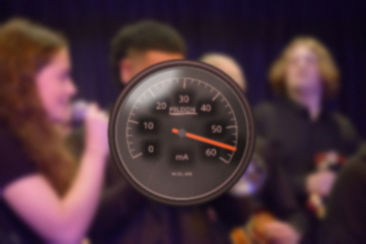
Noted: {"value": 56, "unit": "mA"}
